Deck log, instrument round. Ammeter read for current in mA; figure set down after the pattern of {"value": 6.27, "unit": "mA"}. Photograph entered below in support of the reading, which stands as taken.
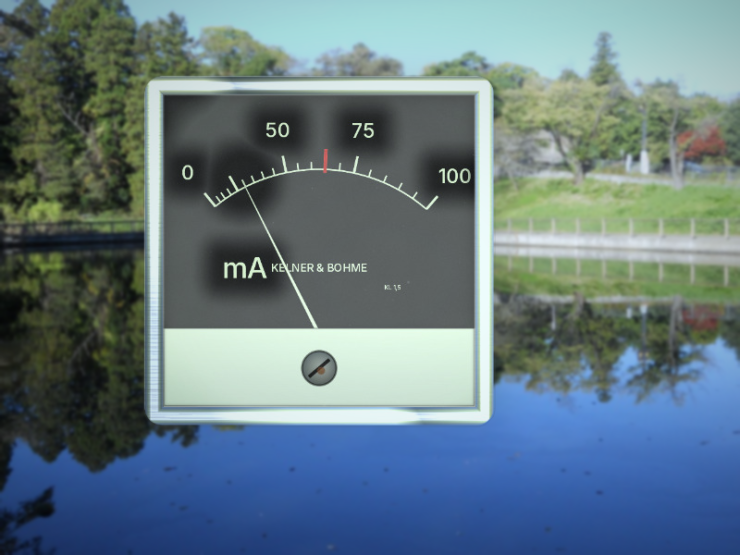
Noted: {"value": 30, "unit": "mA"}
